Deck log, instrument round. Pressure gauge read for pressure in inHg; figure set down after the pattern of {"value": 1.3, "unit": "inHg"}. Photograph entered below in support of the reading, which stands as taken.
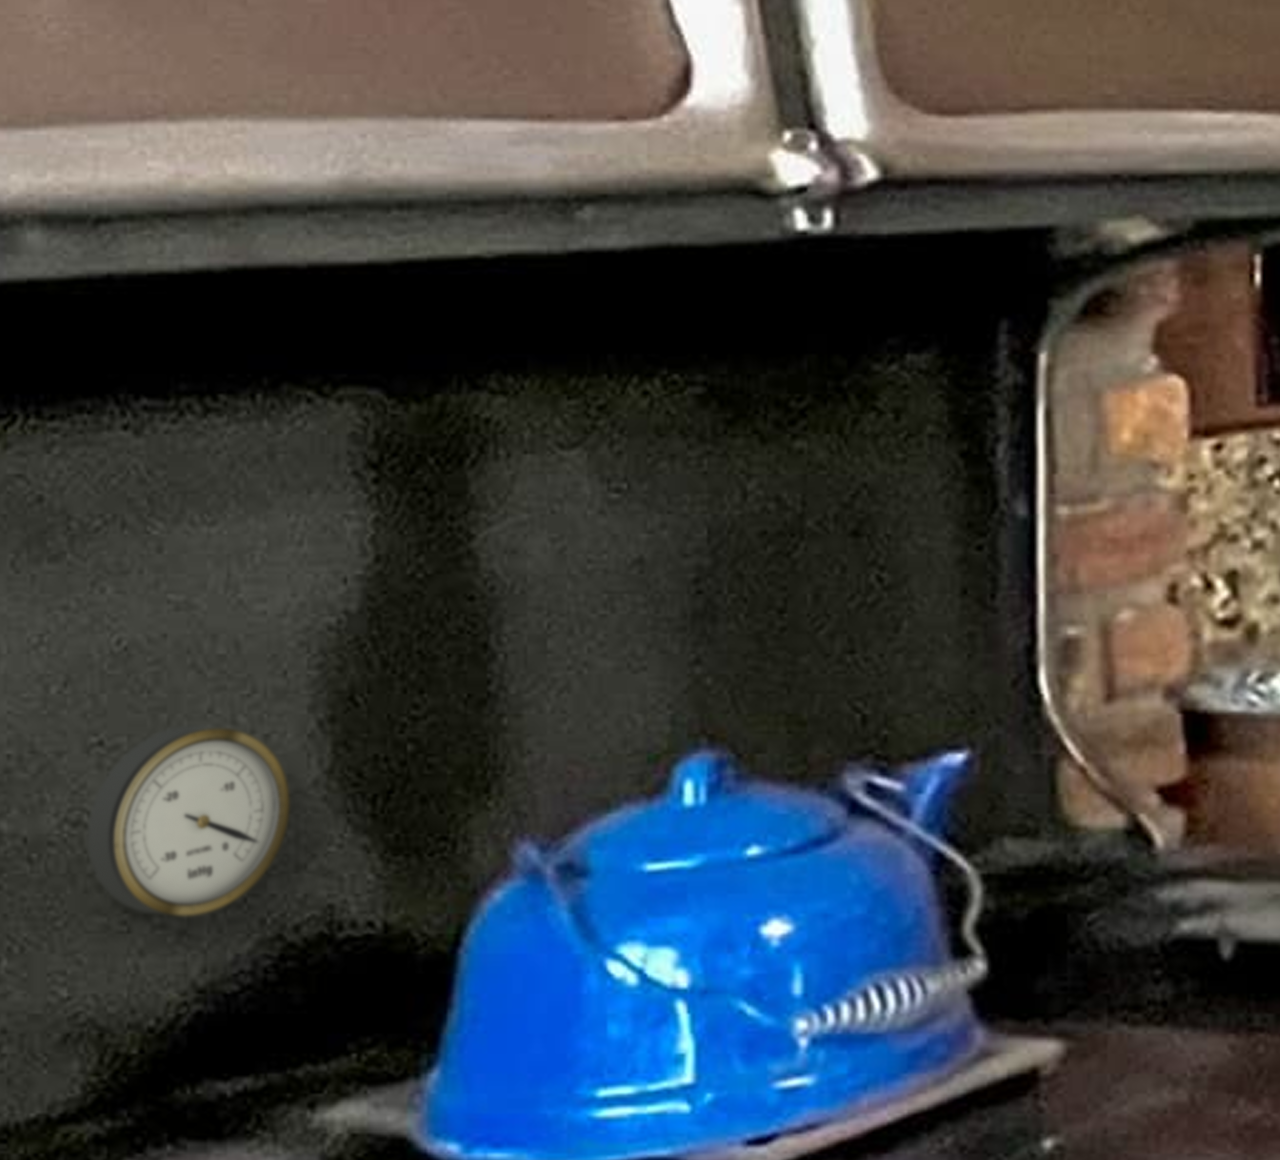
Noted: {"value": -2, "unit": "inHg"}
